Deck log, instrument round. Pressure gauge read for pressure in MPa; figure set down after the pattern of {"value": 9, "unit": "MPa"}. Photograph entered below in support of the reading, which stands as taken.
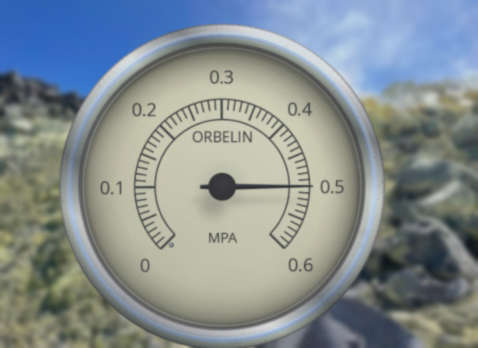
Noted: {"value": 0.5, "unit": "MPa"}
